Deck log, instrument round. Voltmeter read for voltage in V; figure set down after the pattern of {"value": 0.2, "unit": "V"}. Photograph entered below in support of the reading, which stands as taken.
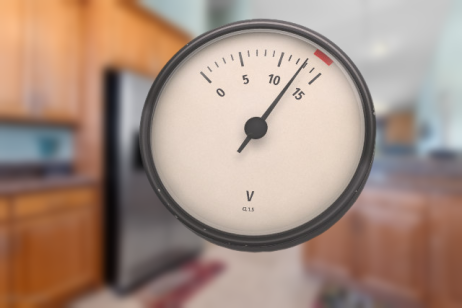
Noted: {"value": 13, "unit": "V"}
